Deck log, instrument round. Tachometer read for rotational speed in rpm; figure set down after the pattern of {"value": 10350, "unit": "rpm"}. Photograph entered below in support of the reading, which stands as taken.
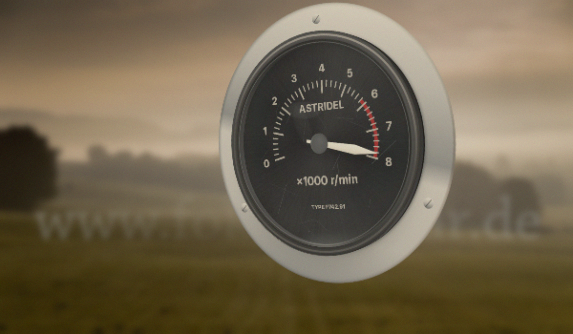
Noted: {"value": 7800, "unit": "rpm"}
